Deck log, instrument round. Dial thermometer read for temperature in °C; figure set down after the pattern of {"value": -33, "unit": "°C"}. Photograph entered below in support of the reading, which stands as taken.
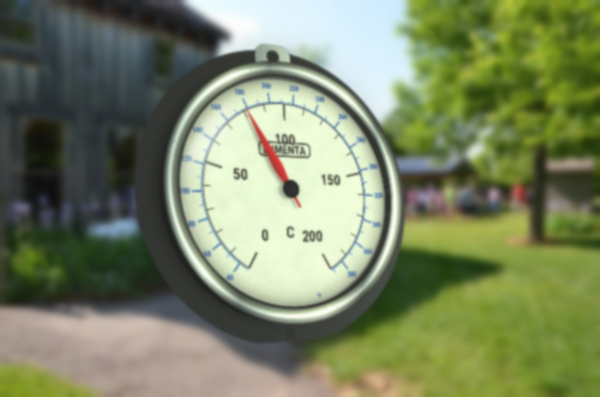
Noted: {"value": 80, "unit": "°C"}
